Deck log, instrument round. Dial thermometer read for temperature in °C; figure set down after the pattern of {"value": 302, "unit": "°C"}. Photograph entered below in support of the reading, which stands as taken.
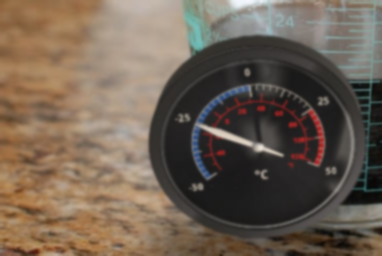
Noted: {"value": -25, "unit": "°C"}
